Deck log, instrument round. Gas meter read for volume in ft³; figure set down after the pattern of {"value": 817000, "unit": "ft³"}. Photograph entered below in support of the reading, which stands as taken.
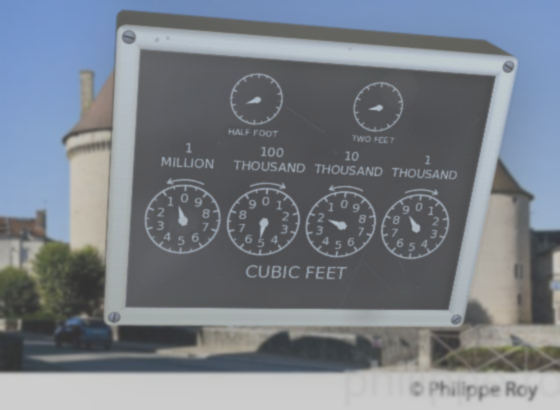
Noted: {"value": 51900, "unit": "ft³"}
